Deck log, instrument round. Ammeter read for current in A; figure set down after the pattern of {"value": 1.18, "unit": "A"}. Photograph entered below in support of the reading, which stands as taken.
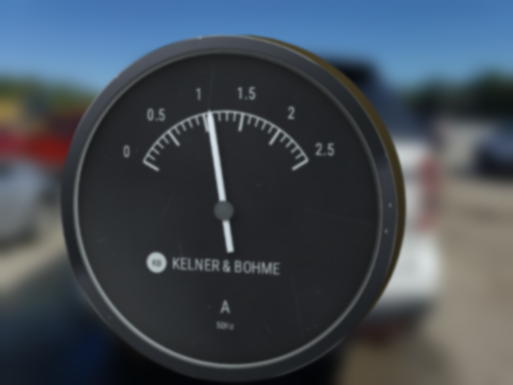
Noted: {"value": 1.1, "unit": "A"}
